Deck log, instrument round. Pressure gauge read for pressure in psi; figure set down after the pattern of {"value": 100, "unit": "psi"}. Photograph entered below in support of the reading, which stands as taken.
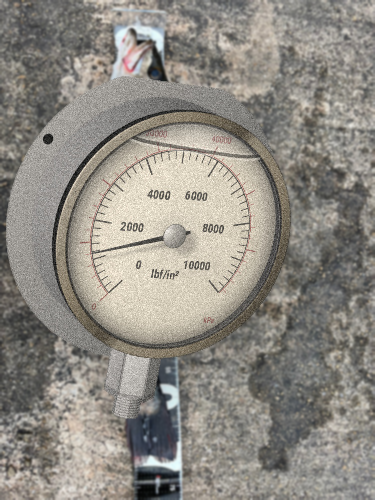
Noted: {"value": 1200, "unit": "psi"}
